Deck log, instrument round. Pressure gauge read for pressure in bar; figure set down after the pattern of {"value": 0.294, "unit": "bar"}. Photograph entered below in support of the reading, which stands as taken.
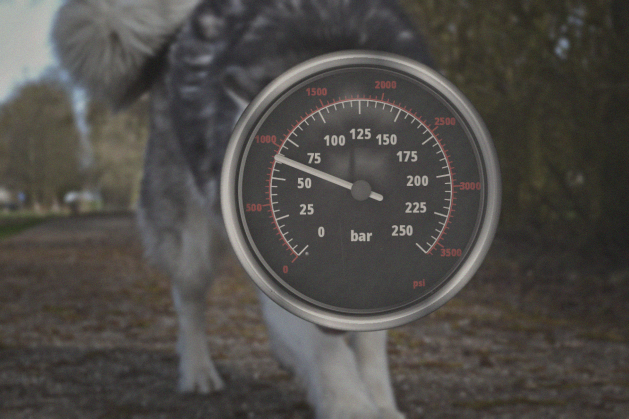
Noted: {"value": 62.5, "unit": "bar"}
